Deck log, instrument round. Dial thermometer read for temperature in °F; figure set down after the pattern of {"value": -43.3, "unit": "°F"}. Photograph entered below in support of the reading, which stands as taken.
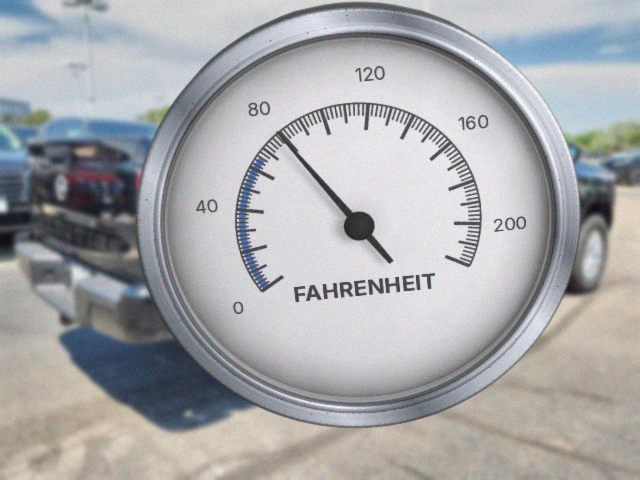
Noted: {"value": 80, "unit": "°F"}
